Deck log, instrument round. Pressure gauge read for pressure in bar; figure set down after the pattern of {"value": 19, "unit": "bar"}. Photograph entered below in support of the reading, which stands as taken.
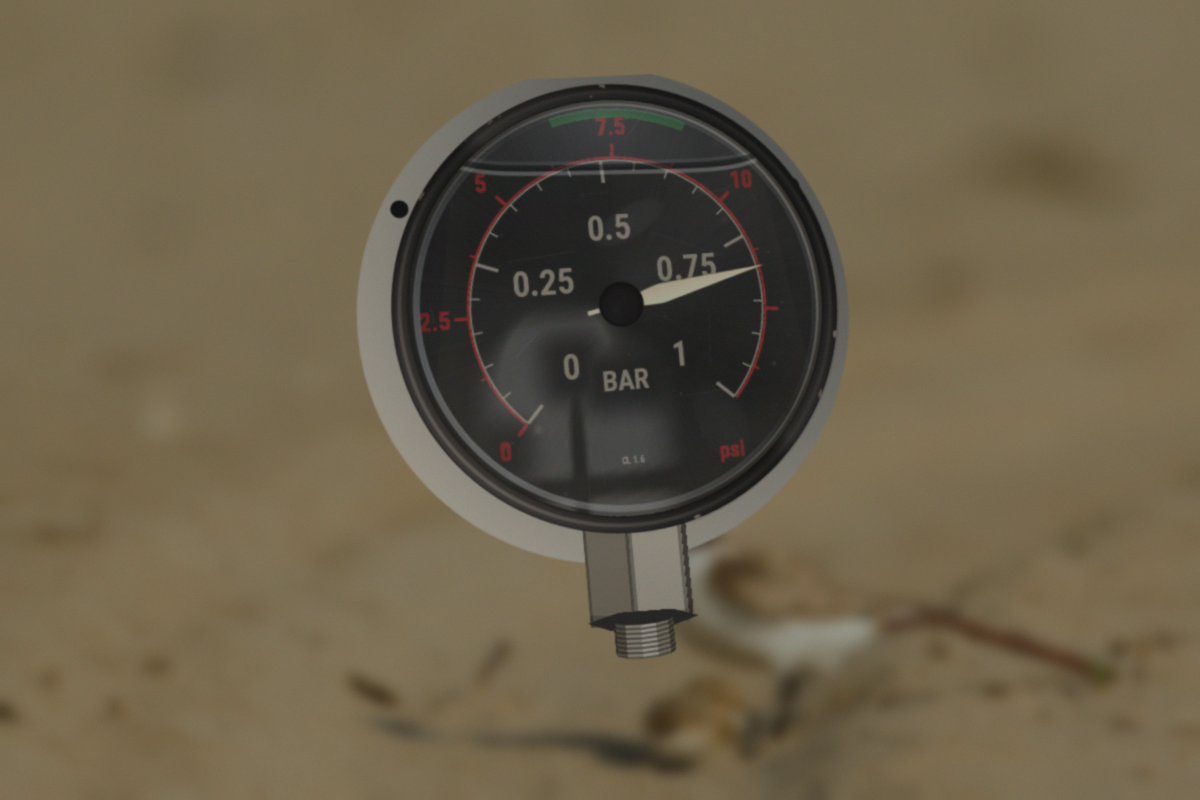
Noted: {"value": 0.8, "unit": "bar"}
